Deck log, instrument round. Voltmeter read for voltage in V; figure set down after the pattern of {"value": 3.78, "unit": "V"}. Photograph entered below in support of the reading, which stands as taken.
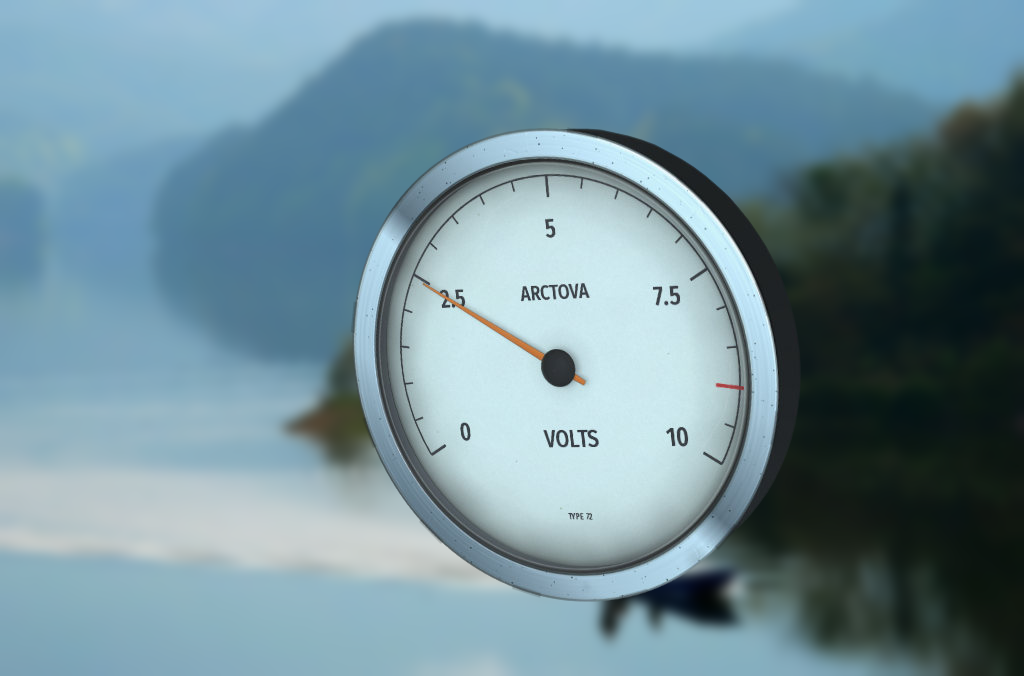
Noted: {"value": 2.5, "unit": "V"}
